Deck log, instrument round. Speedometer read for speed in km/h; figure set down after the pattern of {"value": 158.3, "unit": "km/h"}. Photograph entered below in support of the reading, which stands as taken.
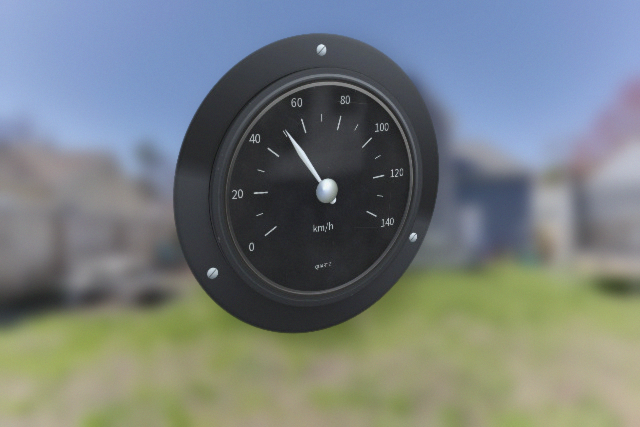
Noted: {"value": 50, "unit": "km/h"}
